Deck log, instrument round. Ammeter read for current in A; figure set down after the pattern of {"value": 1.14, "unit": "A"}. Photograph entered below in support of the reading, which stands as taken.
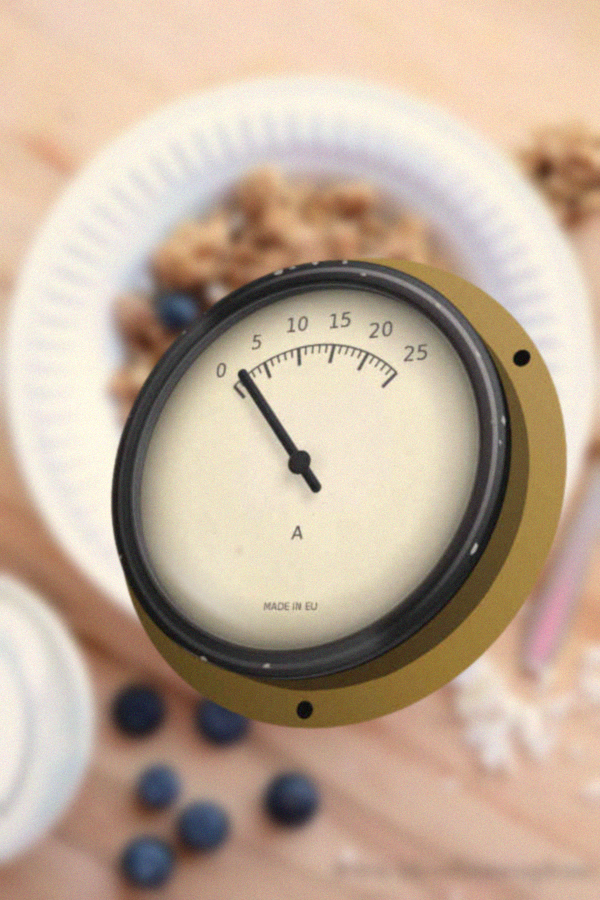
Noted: {"value": 2, "unit": "A"}
